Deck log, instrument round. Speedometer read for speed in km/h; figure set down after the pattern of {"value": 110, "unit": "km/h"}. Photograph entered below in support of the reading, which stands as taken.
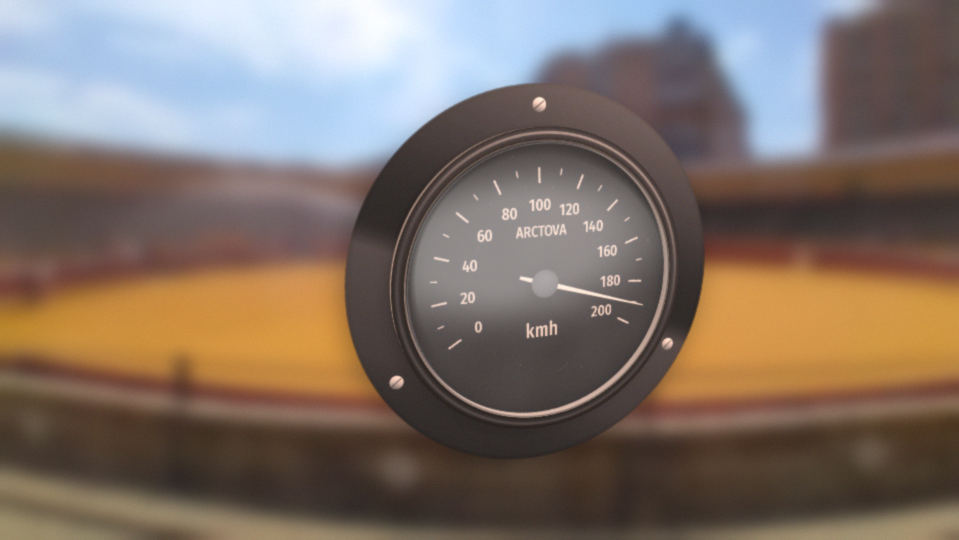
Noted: {"value": 190, "unit": "km/h"}
